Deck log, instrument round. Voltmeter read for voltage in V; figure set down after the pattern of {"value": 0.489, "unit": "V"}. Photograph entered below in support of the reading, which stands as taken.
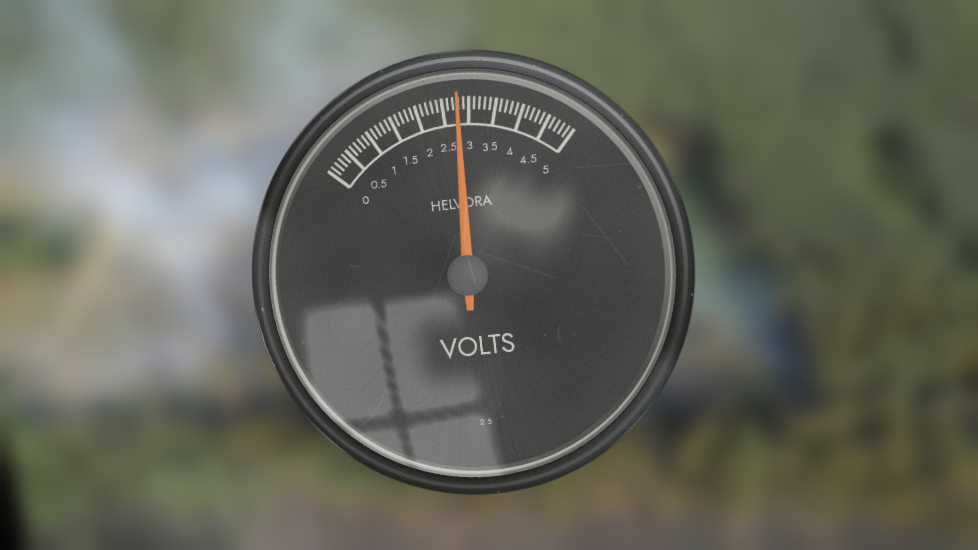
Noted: {"value": 2.8, "unit": "V"}
